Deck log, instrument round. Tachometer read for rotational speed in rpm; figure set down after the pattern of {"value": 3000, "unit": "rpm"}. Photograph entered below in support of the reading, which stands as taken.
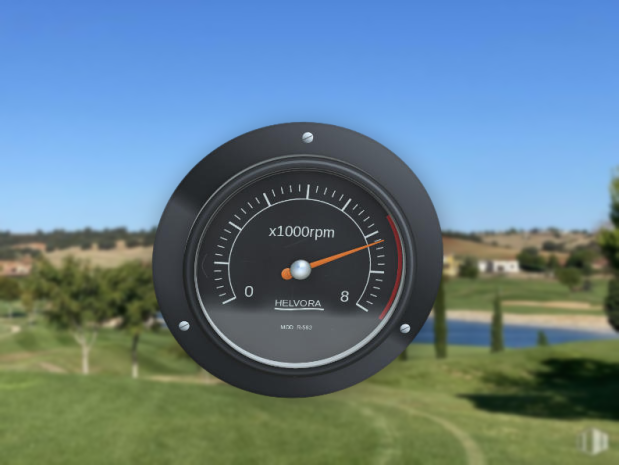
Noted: {"value": 6200, "unit": "rpm"}
